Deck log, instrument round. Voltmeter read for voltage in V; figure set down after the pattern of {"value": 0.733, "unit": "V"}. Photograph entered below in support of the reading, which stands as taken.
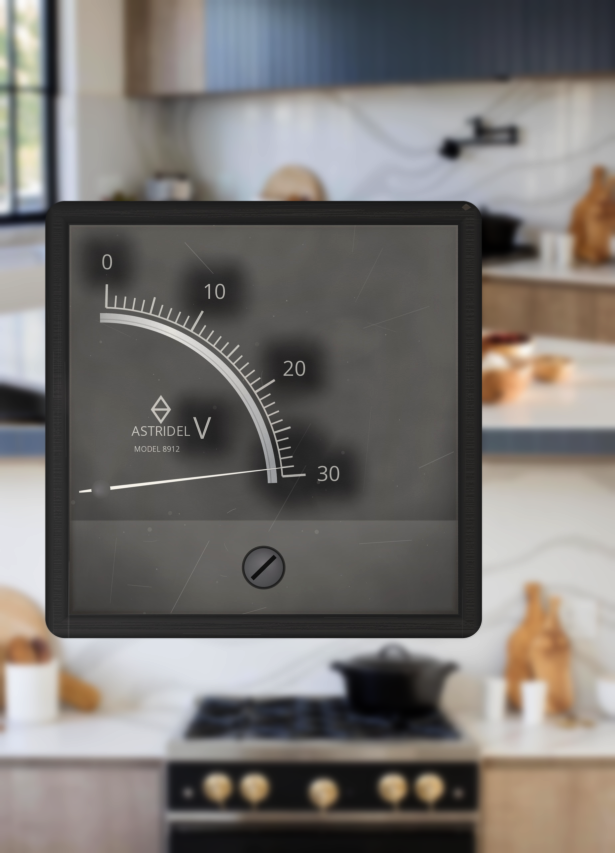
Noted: {"value": 29, "unit": "V"}
